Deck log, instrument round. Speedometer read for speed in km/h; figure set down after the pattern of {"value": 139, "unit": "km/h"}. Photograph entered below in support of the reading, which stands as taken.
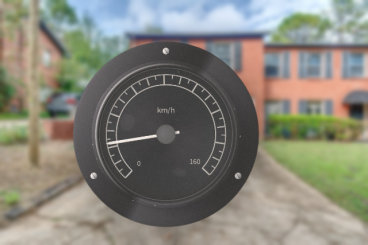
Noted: {"value": 22.5, "unit": "km/h"}
